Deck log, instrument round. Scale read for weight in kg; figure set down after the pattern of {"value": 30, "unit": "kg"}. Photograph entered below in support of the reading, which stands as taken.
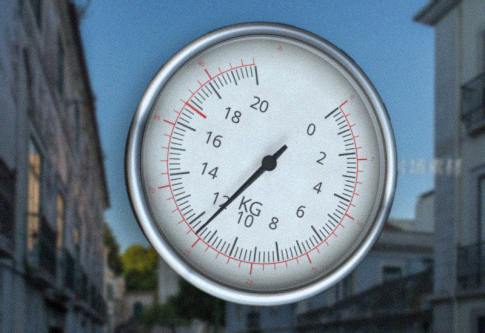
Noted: {"value": 11.6, "unit": "kg"}
